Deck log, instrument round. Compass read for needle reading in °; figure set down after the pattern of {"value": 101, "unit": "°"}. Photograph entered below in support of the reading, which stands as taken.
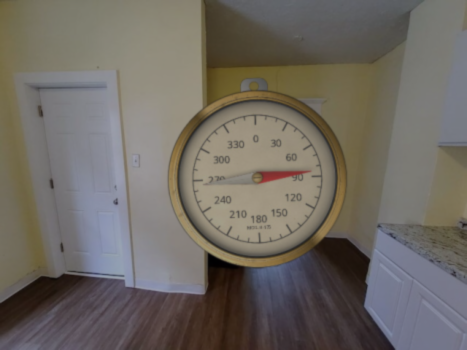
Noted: {"value": 85, "unit": "°"}
